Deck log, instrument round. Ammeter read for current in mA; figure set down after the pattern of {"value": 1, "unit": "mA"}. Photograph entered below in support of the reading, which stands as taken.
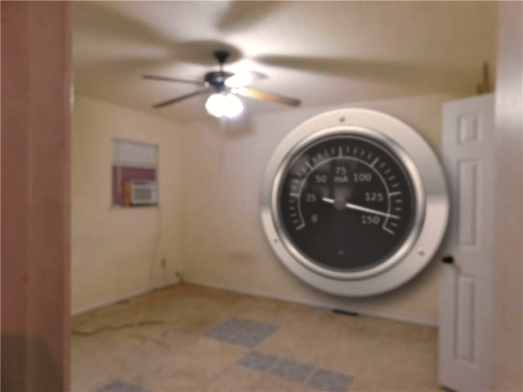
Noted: {"value": 140, "unit": "mA"}
